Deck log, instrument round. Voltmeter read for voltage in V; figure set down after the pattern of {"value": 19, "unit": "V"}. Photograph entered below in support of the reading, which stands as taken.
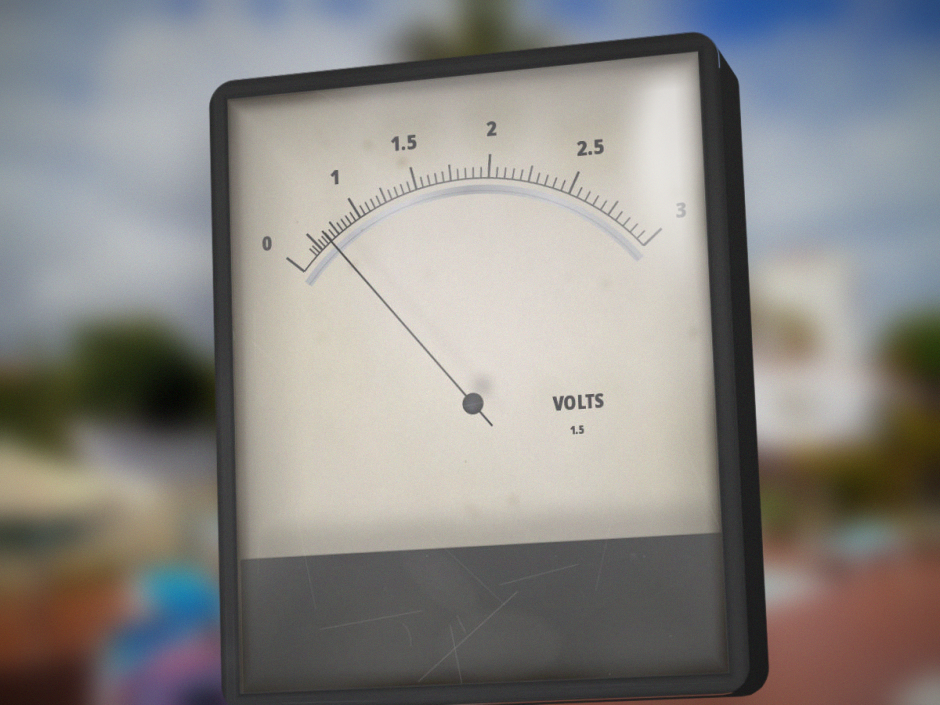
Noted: {"value": 0.65, "unit": "V"}
